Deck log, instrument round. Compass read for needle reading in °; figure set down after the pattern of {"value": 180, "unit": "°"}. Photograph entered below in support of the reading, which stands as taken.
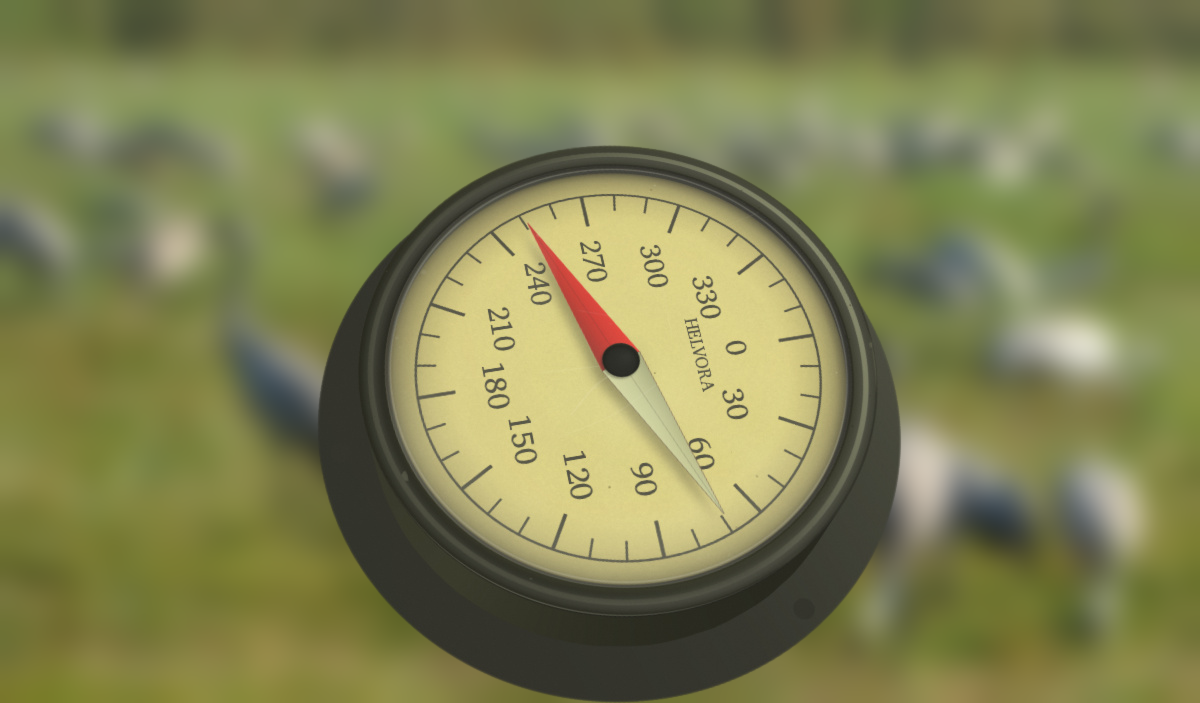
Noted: {"value": 250, "unit": "°"}
